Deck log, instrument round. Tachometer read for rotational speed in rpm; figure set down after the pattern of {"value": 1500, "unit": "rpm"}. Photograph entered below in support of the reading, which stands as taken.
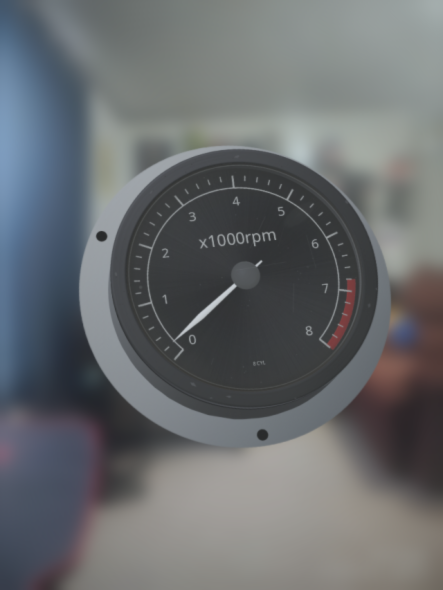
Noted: {"value": 200, "unit": "rpm"}
